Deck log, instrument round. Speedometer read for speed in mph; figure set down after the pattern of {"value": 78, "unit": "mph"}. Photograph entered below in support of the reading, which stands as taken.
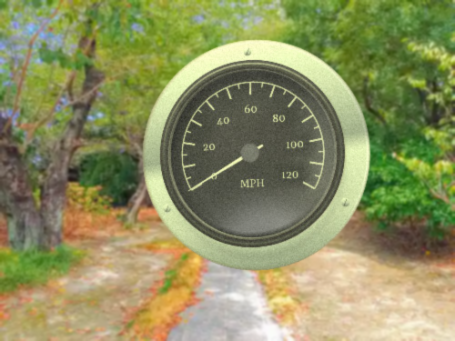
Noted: {"value": 0, "unit": "mph"}
